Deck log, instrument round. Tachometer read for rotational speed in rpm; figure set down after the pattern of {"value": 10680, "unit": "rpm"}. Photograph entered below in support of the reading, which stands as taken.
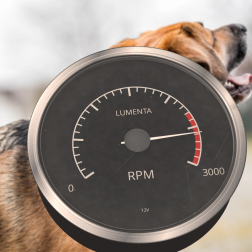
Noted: {"value": 2600, "unit": "rpm"}
